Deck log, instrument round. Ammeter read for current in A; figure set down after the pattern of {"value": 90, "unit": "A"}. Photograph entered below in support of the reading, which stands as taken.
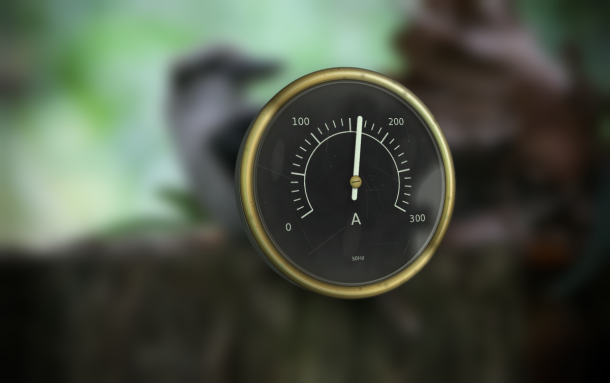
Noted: {"value": 160, "unit": "A"}
